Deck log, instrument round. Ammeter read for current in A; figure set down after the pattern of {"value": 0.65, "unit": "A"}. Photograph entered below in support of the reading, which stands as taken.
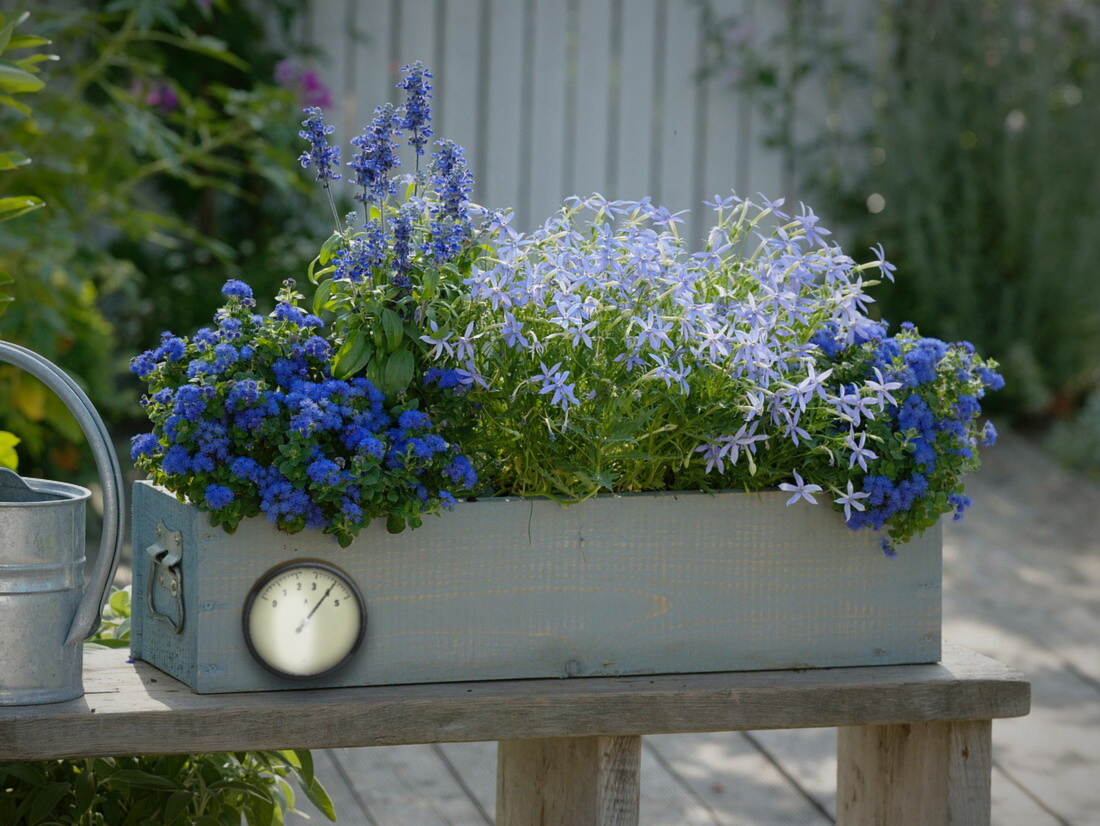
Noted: {"value": 4, "unit": "A"}
